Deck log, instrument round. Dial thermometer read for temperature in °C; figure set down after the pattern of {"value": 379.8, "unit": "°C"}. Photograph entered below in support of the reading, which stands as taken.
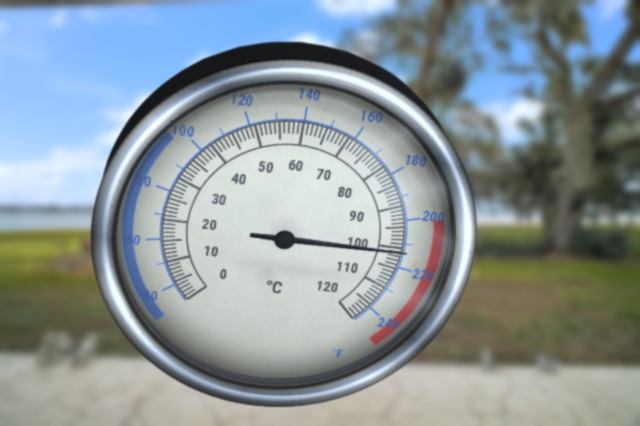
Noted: {"value": 100, "unit": "°C"}
